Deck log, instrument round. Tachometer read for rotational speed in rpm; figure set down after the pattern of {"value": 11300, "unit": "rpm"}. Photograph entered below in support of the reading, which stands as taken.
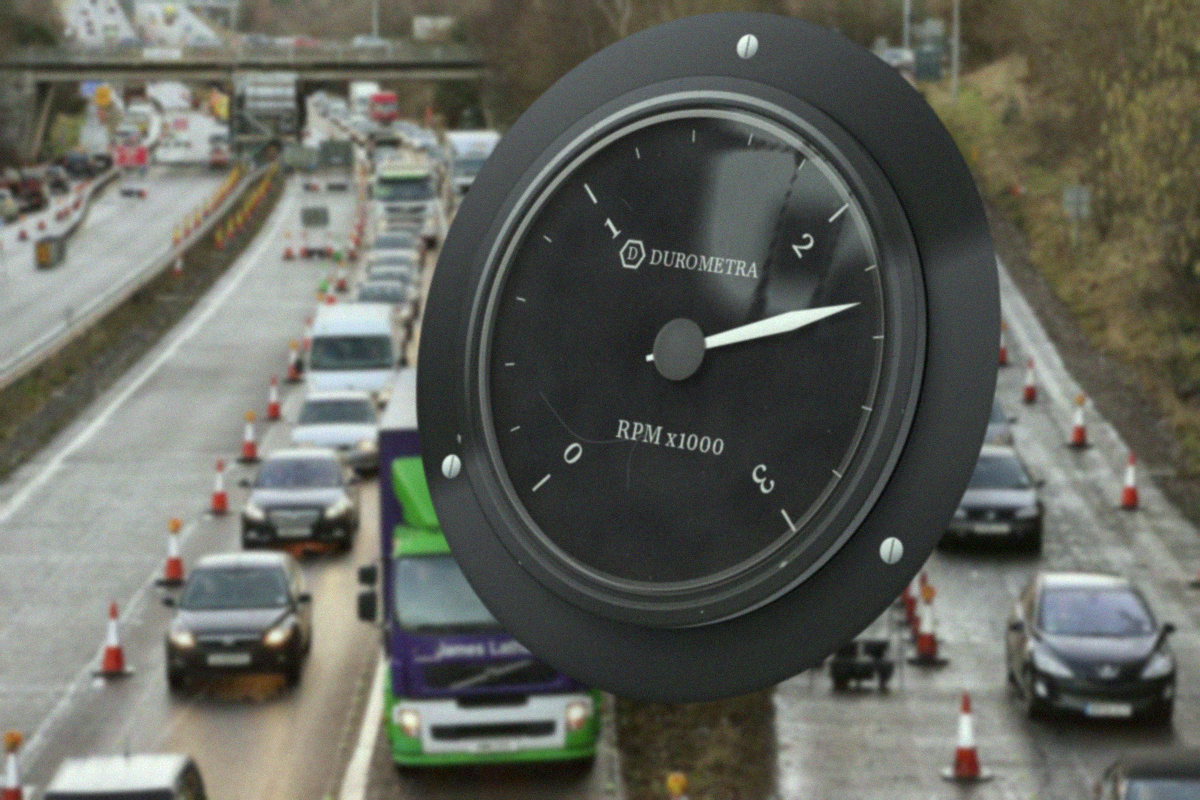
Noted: {"value": 2300, "unit": "rpm"}
